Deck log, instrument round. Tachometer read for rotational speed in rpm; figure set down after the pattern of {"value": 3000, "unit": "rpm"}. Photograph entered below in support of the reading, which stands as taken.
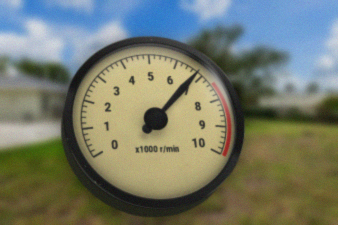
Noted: {"value": 6800, "unit": "rpm"}
